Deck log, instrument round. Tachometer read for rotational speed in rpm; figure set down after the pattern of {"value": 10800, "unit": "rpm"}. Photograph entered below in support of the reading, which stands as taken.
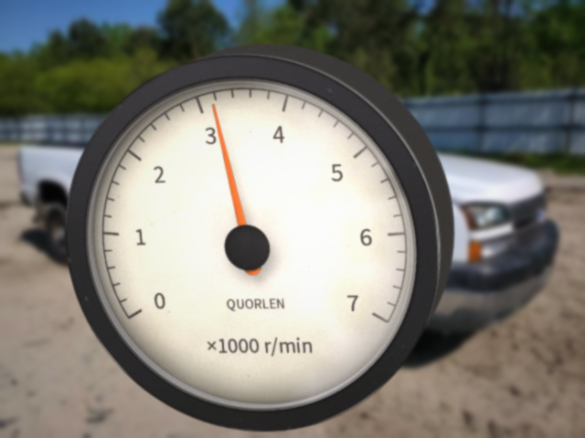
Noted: {"value": 3200, "unit": "rpm"}
